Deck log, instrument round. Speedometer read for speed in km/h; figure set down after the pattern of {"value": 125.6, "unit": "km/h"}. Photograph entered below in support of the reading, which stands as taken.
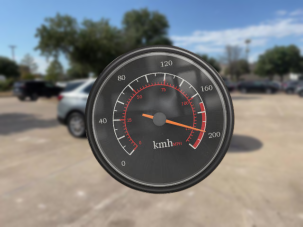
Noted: {"value": 200, "unit": "km/h"}
